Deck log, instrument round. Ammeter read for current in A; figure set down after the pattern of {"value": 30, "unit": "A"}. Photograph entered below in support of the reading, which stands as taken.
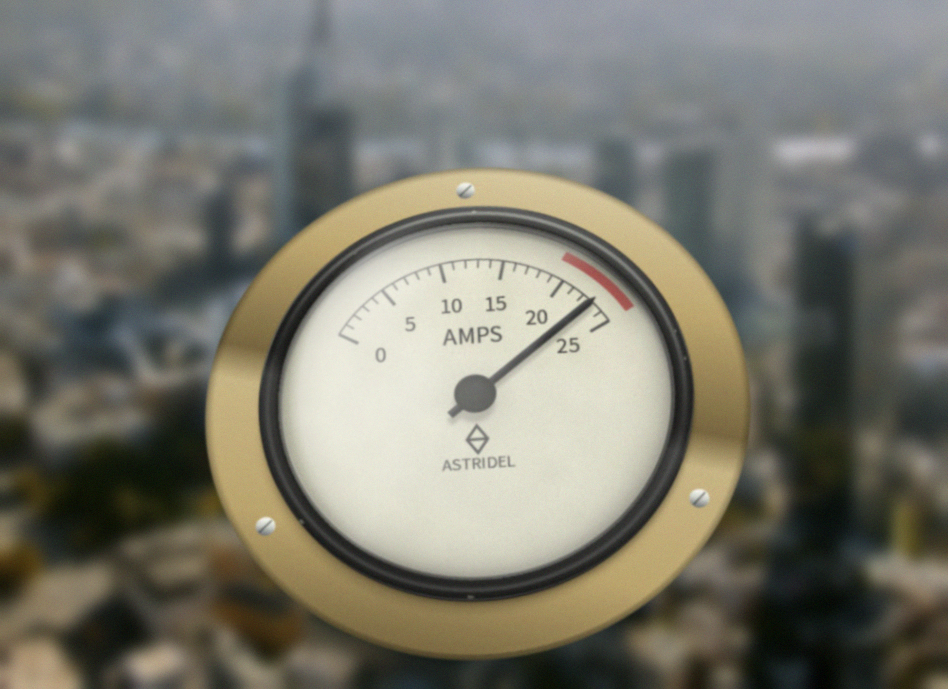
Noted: {"value": 23, "unit": "A"}
